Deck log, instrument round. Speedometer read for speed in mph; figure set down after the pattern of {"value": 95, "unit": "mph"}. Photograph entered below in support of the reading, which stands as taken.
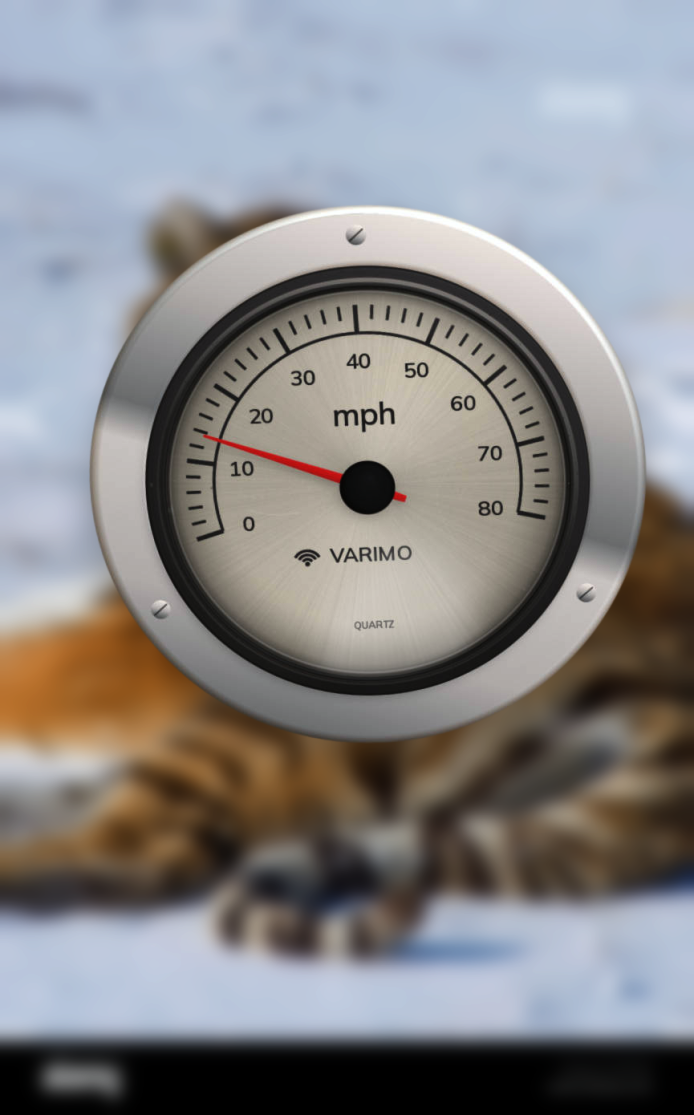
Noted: {"value": 14, "unit": "mph"}
